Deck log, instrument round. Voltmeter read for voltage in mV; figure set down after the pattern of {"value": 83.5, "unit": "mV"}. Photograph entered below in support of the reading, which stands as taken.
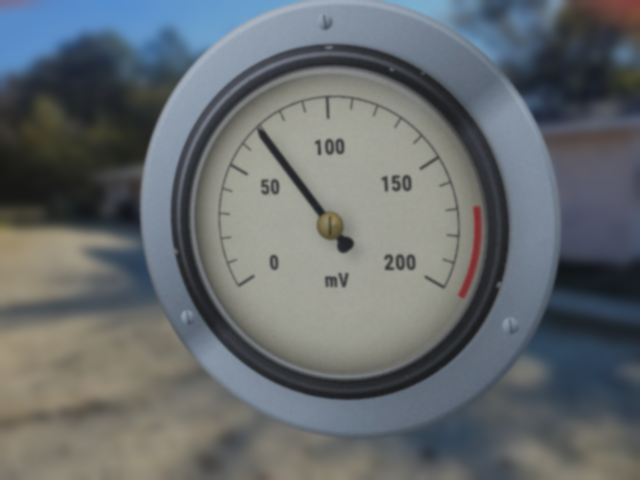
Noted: {"value": 70, "unit": "mV"}
